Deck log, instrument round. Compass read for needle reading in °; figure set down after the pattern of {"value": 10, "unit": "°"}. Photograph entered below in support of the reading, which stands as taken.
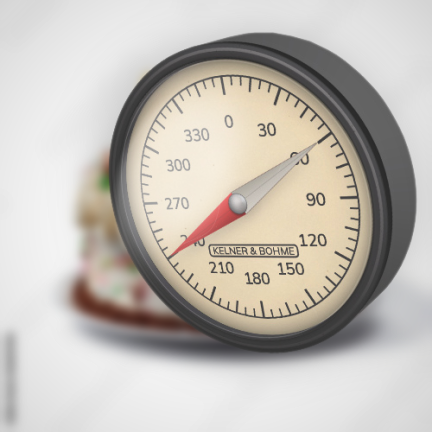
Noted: {"value": 240, "unit": "°"}
